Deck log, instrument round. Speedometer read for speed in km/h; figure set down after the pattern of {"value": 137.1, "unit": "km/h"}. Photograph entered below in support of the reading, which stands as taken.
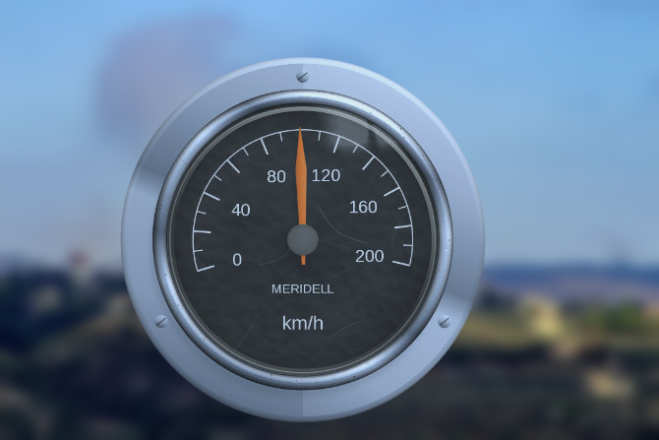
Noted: {"value": 100, "unit": "km/h"}
